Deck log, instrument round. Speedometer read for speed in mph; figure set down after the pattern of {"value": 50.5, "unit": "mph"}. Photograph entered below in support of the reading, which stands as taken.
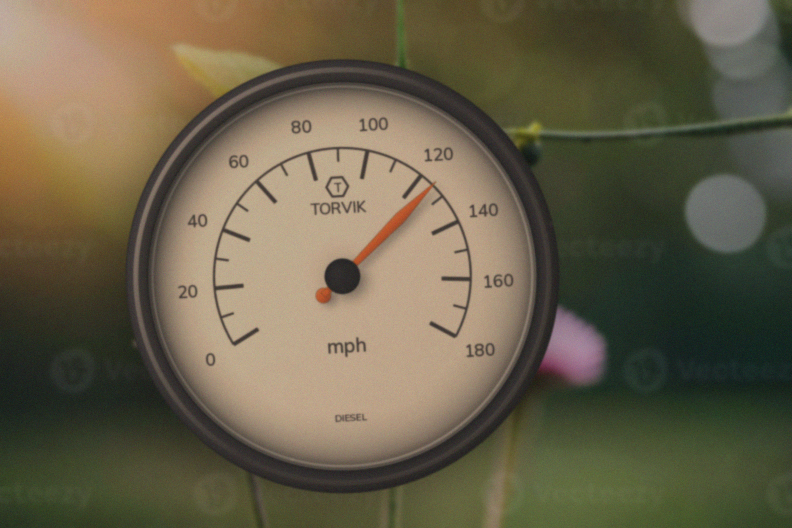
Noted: {"value": 125, "unit": "mph"}
